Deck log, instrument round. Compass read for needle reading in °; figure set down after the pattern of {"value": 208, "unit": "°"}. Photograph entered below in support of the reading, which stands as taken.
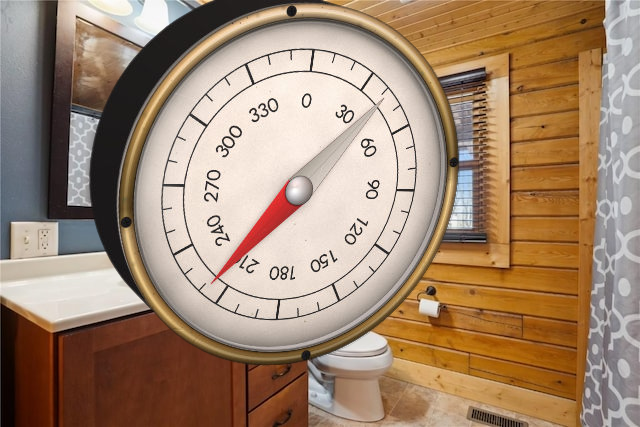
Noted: {"value": 220, "unit": "°"}
